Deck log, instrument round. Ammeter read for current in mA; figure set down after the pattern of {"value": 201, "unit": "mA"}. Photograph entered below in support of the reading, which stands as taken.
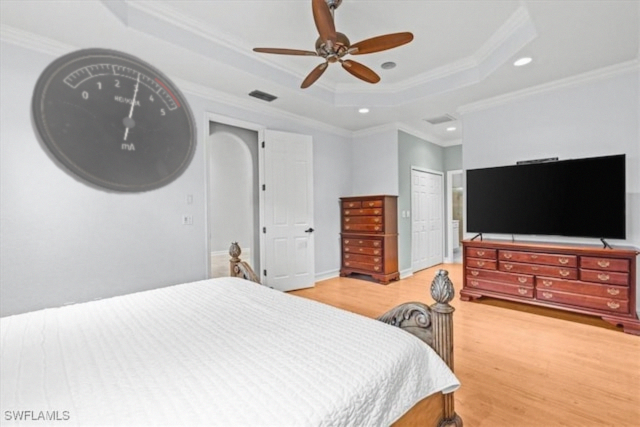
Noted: {"value": 3, "unit": "mA"}
